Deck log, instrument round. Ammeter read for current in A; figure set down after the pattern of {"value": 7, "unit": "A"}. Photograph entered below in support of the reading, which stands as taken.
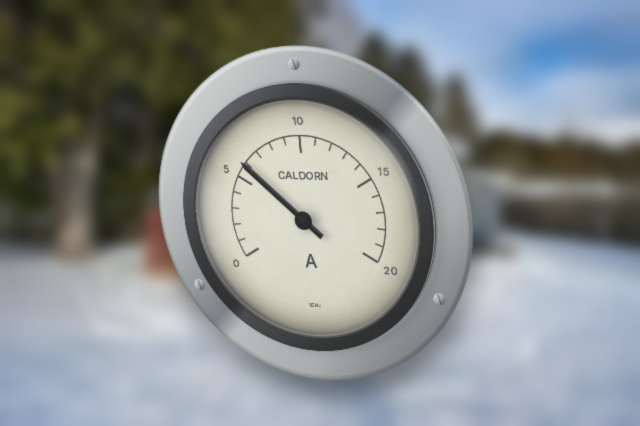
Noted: {"value": 6, "unit": "A"}
